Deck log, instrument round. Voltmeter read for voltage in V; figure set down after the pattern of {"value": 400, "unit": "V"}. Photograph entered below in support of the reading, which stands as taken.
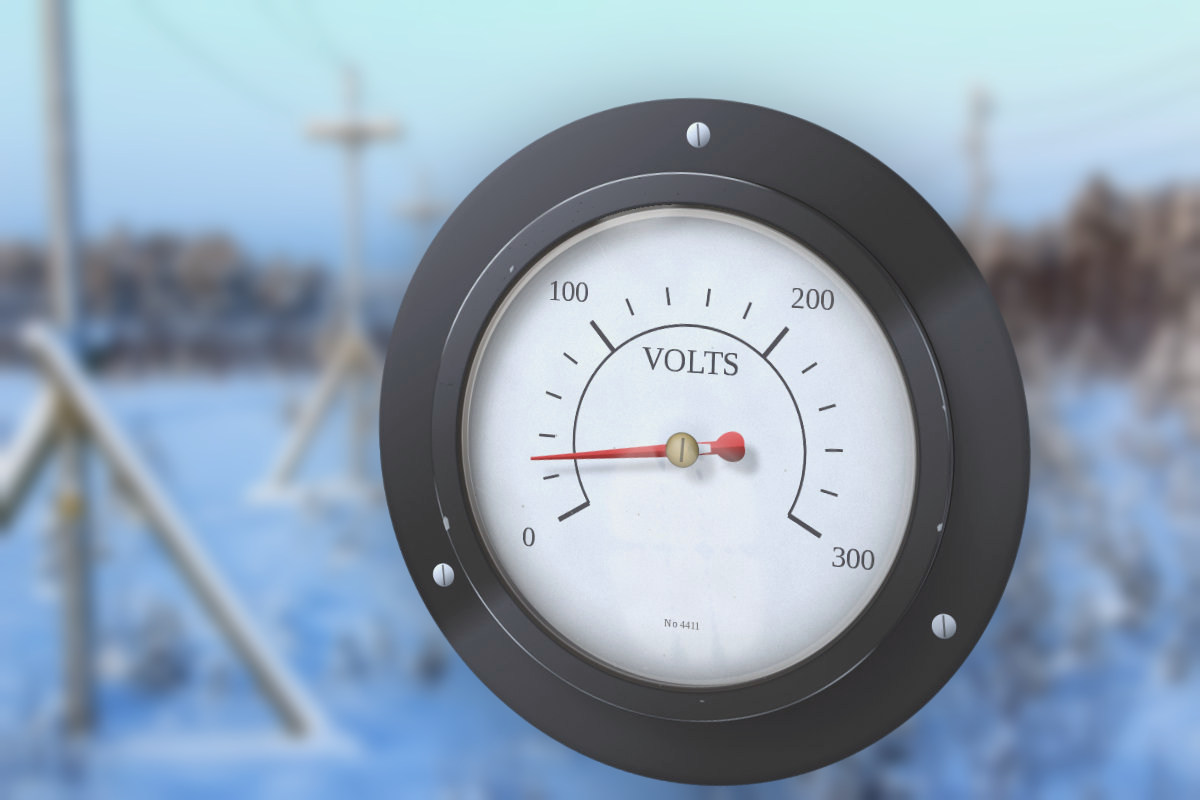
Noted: {"value": 30, "unit": "V"}
